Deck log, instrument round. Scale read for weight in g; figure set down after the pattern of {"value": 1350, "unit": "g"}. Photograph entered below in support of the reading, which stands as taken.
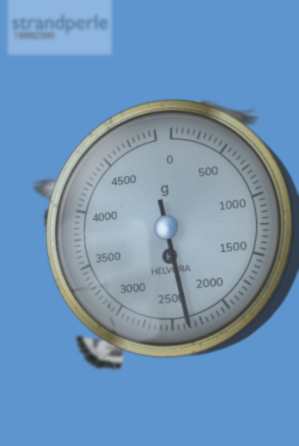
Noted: {"value": 2350, "unit": "g"}
